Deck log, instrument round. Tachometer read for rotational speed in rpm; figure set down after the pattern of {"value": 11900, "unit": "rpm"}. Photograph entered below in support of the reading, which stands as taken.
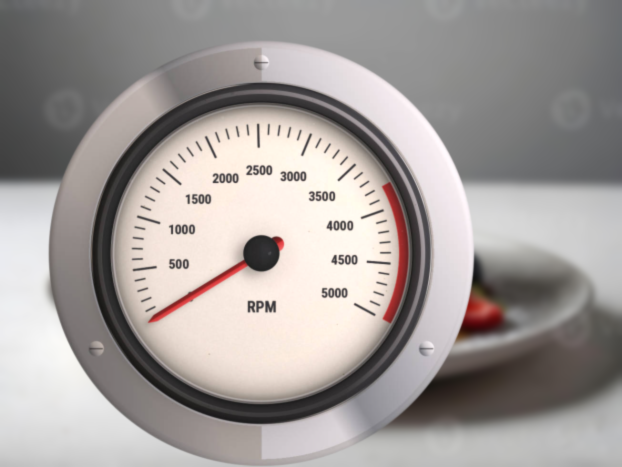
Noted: {"value": 0, "unit": "rpm"}
